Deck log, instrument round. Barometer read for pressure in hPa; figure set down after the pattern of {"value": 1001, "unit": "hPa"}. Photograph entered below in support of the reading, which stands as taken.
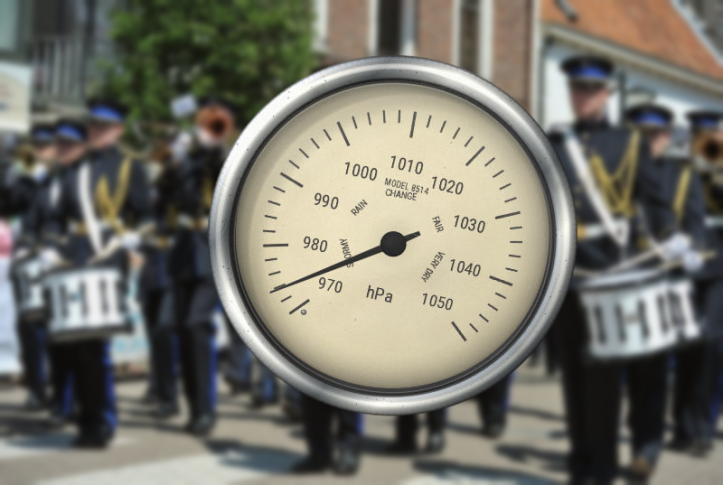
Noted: {"value": 974, "unit": "hPa"}
